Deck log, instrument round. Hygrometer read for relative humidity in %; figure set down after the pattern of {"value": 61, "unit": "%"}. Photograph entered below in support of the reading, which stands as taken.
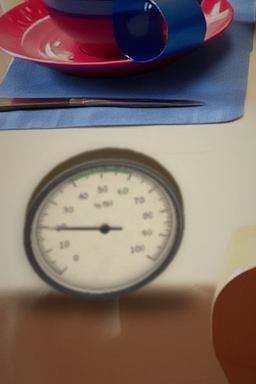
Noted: {"value": 20, "unit": "%"}
